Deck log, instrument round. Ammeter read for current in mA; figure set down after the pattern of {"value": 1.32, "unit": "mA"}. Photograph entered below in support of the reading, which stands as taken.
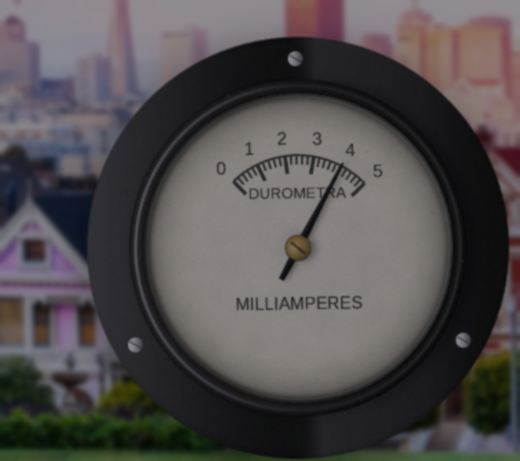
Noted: {"value": 4, "unit": "mA"}
